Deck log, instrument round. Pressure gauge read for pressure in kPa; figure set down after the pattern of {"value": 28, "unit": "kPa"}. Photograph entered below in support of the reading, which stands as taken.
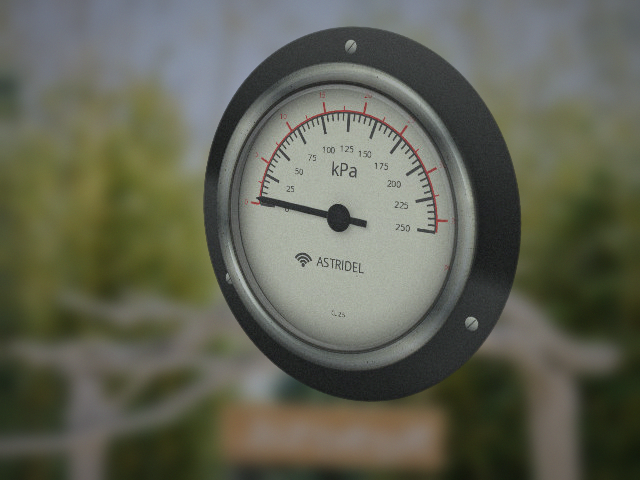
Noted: {"value": 5, "unit": "kPa"}
